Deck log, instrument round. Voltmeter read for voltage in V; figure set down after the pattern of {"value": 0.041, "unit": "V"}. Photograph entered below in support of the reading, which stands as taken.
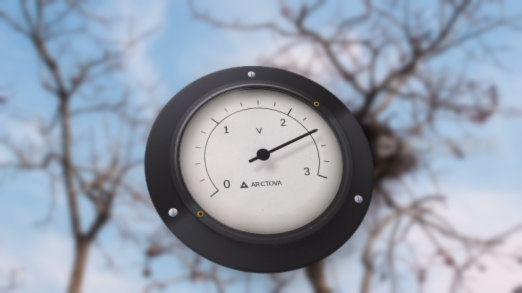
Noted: {"value": 2.4, "unit": "V"}
